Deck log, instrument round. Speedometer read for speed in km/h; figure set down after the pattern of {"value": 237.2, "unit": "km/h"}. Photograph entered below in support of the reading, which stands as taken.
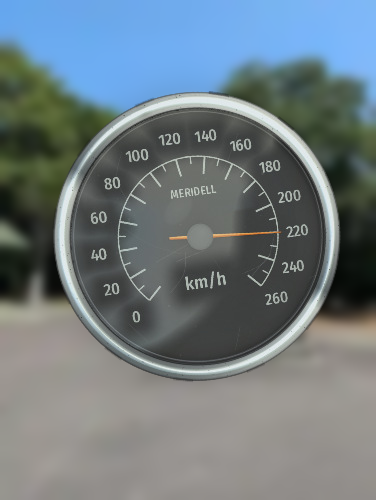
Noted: {"value": 220, "unit": "km/h"}
